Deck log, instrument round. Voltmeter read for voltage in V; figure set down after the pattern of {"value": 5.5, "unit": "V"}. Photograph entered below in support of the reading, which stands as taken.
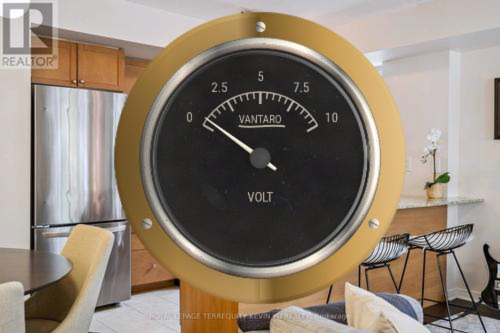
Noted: {"value": 0.5, "unit": "V"}
